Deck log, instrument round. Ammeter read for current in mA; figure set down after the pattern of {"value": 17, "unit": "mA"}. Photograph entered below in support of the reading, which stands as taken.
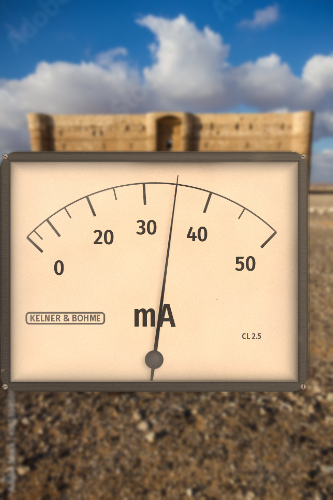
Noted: {"value": 35, "unit": "mA"}
